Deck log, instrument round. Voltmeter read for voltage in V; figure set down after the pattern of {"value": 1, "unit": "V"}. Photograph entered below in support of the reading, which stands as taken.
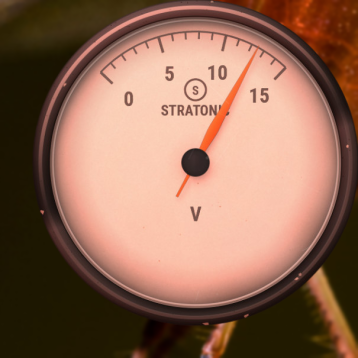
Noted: {"value": 12.5, "unit": "V"}
